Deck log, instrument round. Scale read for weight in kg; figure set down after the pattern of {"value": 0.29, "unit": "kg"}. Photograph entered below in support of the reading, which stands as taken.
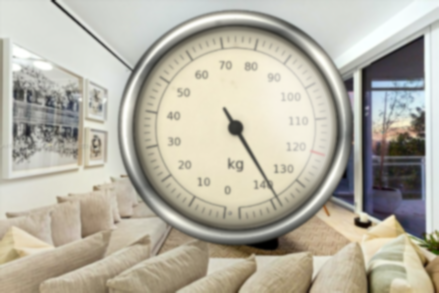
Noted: {"value": 138, "unit": "kg"}
